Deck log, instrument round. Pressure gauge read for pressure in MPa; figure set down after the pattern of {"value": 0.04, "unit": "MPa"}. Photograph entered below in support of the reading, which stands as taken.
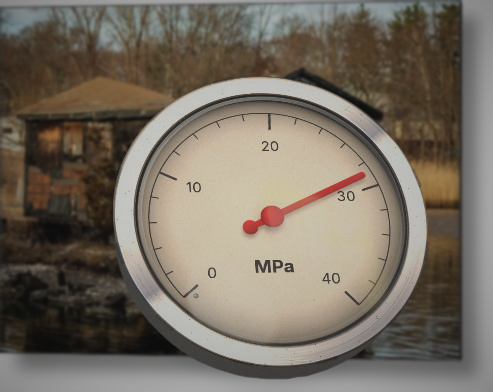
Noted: {"value": 29, "unit": "MPa"}
